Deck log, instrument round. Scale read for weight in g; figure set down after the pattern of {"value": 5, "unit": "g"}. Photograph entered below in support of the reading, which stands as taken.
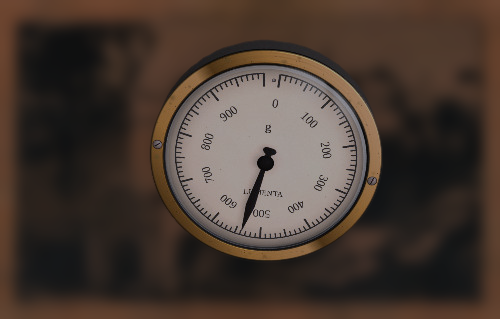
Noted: {"value": 540, "unit": "g"}
